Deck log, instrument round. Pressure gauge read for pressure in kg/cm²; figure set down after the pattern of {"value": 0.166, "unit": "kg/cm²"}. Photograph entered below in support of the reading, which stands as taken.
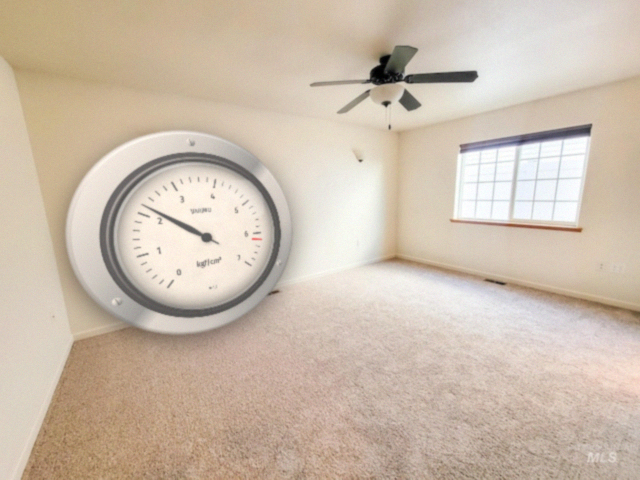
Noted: {"value": 2.2, "unit": "kg/cm²"}
